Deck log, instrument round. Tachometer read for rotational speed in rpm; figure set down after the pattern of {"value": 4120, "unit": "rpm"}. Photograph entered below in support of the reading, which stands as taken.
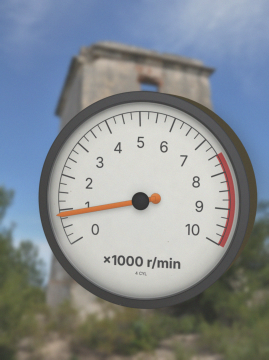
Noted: {"value": 875, "unit": "rpm"}
